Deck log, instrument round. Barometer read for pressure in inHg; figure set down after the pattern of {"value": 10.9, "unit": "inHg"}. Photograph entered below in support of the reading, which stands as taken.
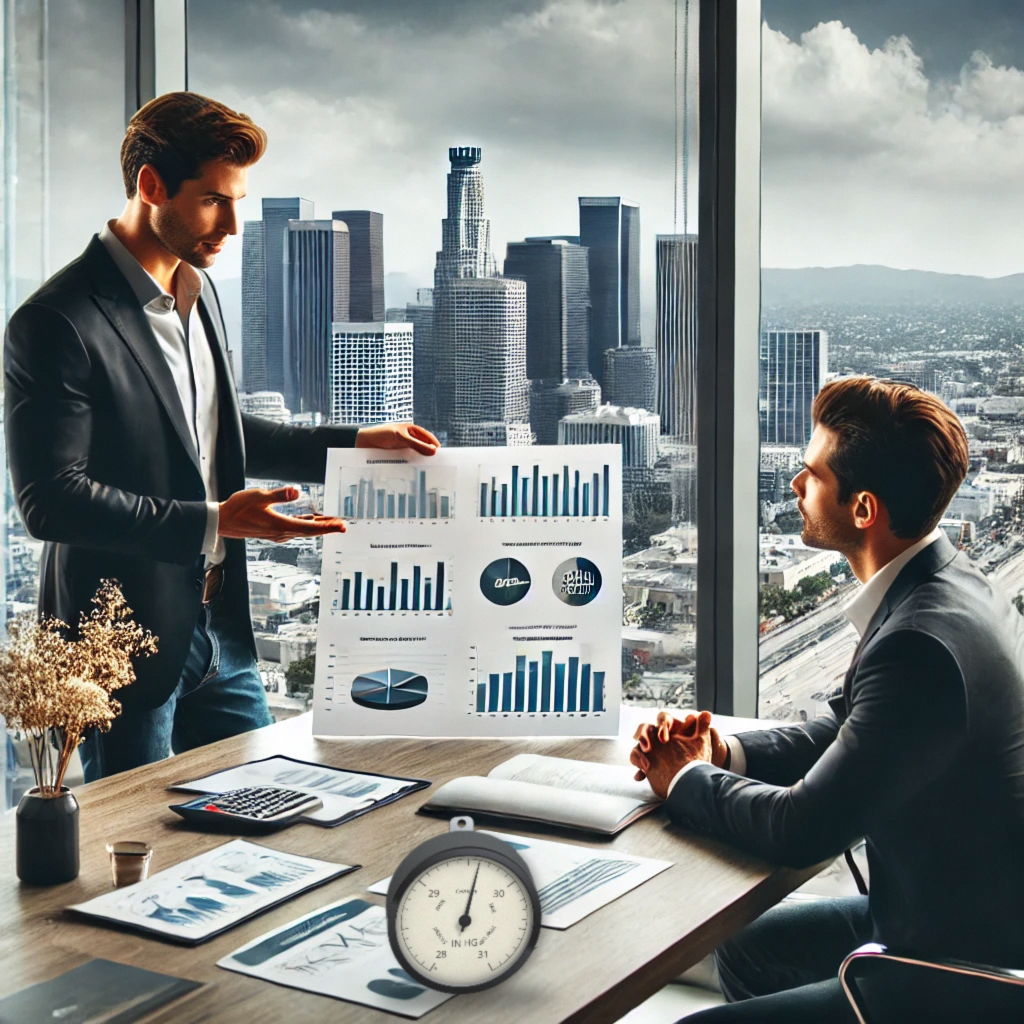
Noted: {"value": 29.6, "unit": "inHg"}
